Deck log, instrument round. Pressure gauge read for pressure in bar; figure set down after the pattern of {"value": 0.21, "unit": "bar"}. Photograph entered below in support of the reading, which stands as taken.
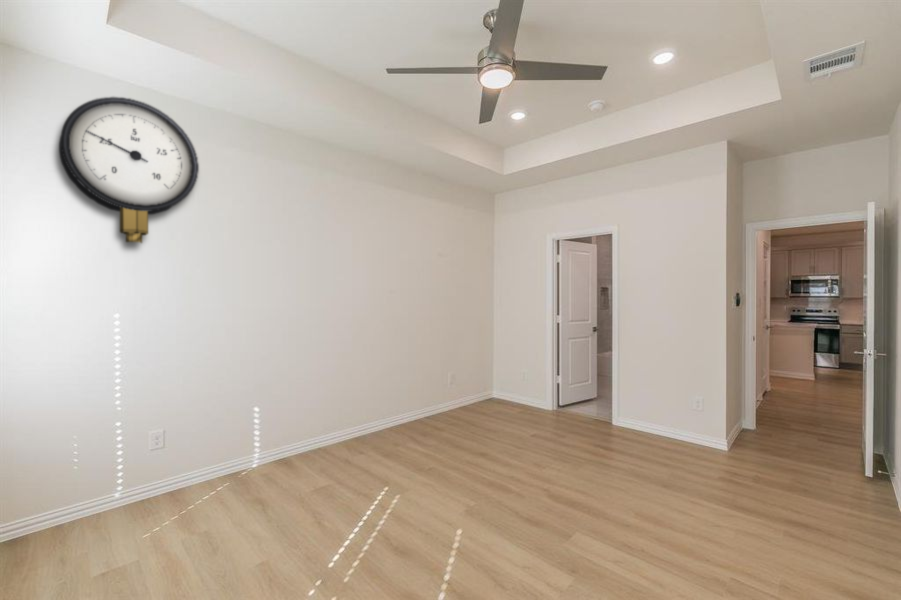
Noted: {"value": 2.5, "unit": "bar"}
